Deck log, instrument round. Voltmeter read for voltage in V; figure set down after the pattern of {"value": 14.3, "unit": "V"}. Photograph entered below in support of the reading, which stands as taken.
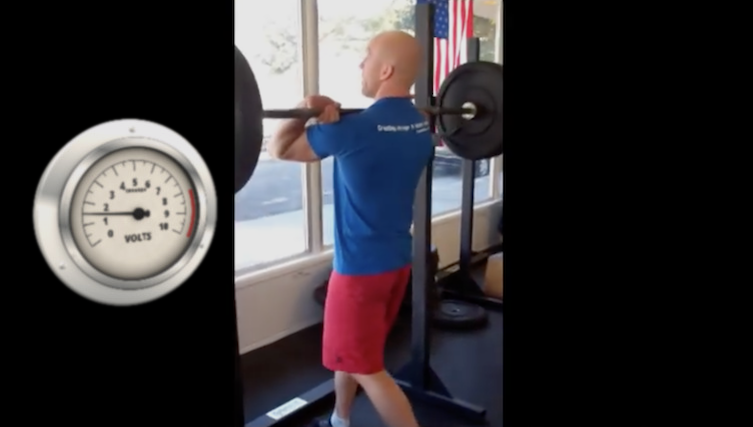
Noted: {"value": 1.5, "unit": "V"}
